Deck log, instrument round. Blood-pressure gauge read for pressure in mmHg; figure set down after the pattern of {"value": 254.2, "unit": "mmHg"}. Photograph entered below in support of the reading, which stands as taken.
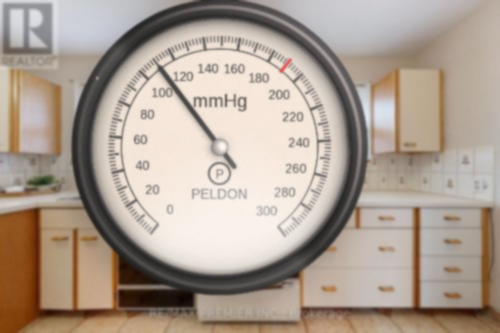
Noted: {"value": 110, "unit": "mmHg"}
